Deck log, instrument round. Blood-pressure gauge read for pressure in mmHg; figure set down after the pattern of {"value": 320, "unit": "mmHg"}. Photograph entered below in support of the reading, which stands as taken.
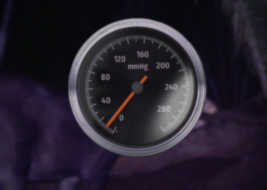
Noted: {"value": 10, "unit": "mmHg"}
